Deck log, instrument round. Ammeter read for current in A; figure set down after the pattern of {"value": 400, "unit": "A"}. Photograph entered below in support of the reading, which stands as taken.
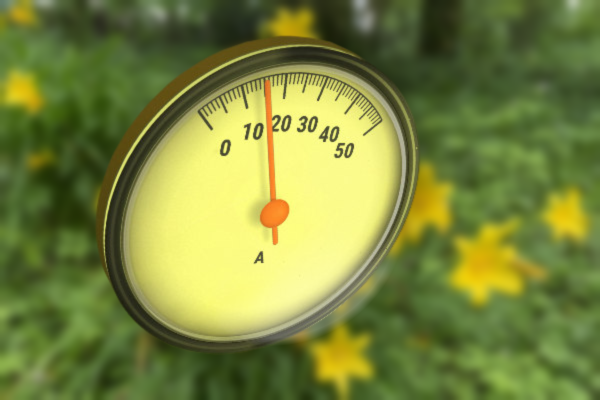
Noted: {"value": 15, "unit": "A"}
